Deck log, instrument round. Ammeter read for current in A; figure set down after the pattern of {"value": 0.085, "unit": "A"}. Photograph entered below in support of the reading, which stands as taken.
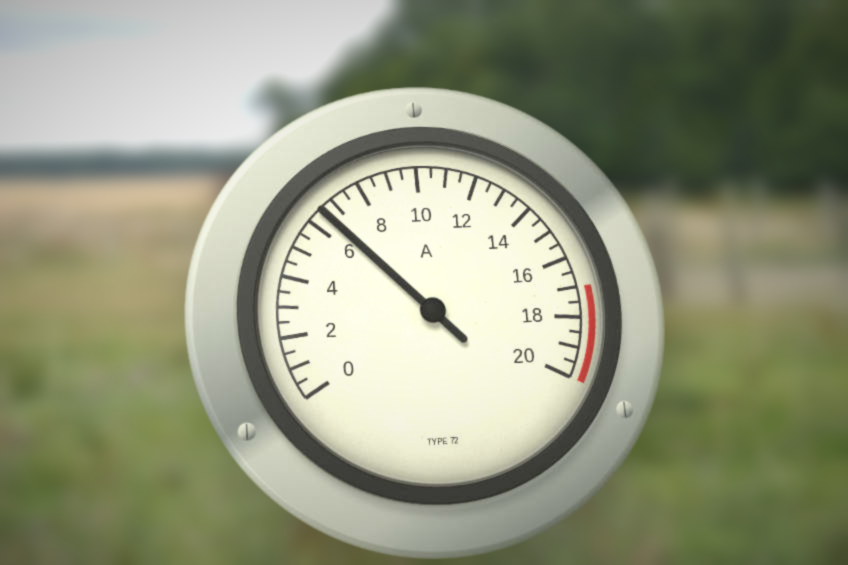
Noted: {"value": 6.5, "unit": "A"}
